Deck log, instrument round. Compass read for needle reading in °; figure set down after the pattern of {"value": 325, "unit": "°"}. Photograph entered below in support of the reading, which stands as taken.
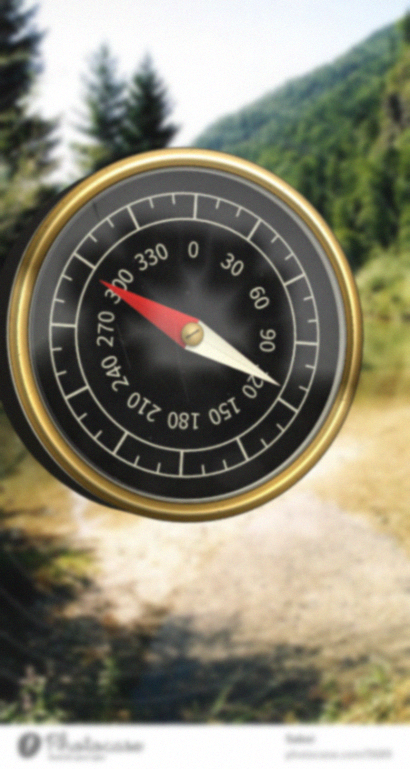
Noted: {"value": 295, "unit": "°"}
